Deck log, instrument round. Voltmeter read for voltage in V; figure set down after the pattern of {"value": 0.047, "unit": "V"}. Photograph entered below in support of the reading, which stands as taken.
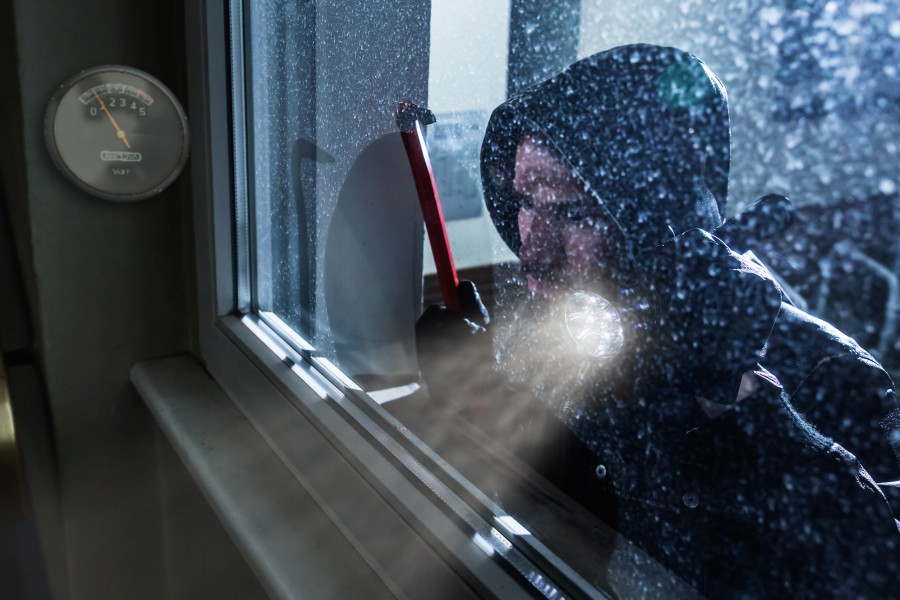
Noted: {"value": 1, "unit": "V"}
